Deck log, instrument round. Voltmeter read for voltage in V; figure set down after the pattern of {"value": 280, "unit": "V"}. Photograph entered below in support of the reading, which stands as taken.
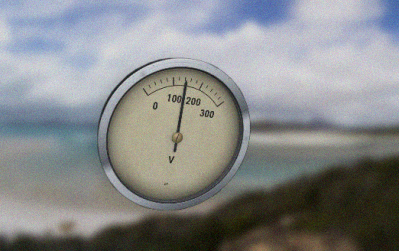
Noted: {"value": 140, "unit": "V"}
